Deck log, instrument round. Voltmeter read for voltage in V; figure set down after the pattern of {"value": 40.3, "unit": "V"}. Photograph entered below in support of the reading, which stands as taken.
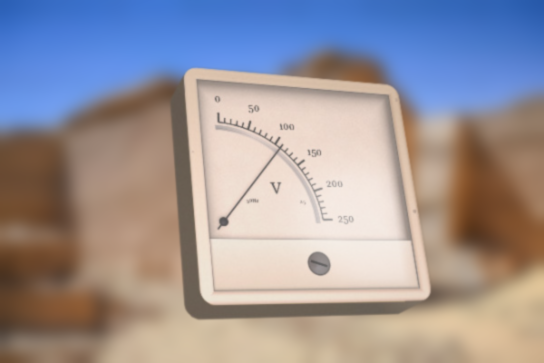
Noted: {"value": 110, "unit": "V"}
